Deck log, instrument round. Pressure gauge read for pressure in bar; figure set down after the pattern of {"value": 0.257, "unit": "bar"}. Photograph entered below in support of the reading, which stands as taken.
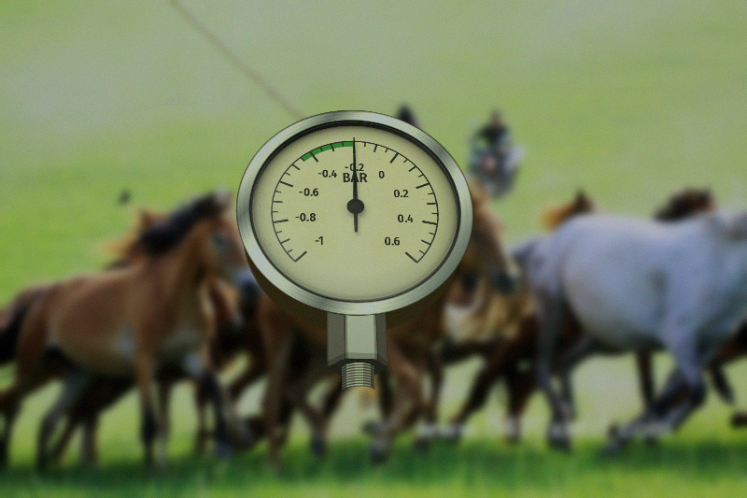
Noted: {"value": -0.2, "unit": "bar"}
